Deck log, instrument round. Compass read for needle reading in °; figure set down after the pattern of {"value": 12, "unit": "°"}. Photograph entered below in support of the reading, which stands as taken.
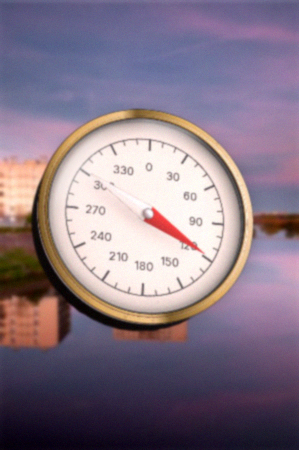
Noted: {"value": 120, "unit": "°"}
